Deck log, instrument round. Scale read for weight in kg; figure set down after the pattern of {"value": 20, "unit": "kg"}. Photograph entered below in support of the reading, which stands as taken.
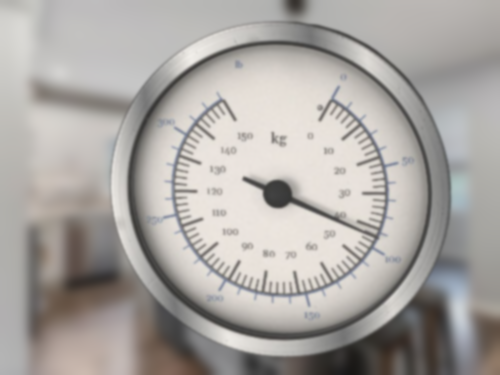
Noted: {"value": 42, "unit": "kg"}
